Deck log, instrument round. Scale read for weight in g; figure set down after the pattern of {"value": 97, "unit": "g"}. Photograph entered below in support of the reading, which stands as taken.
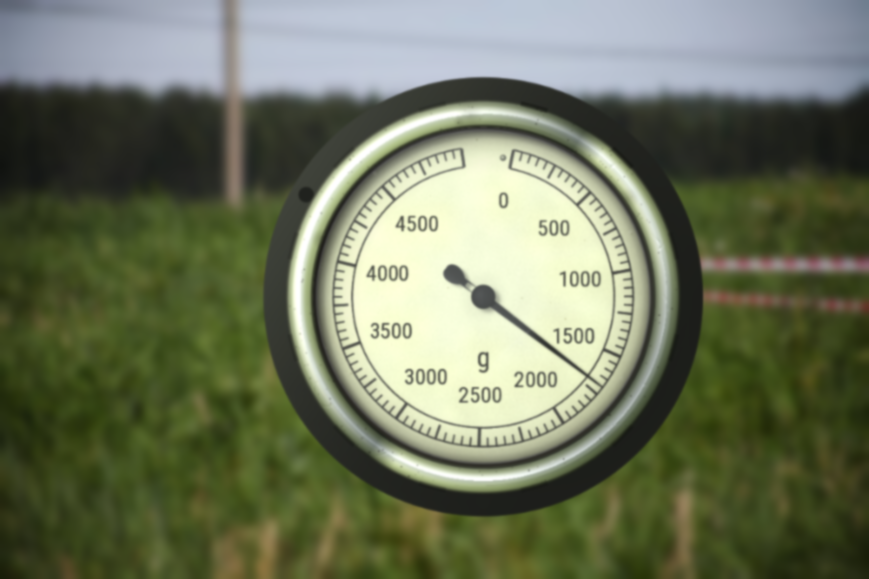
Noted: {"value": 1700, "unit": "g"}
